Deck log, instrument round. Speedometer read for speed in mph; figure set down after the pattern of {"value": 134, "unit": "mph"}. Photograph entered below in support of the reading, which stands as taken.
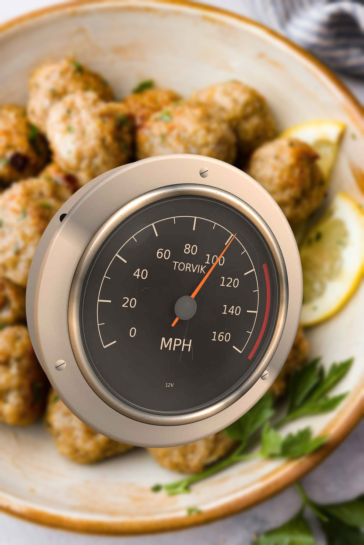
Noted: {"value": 100, "unit": "mph"}
